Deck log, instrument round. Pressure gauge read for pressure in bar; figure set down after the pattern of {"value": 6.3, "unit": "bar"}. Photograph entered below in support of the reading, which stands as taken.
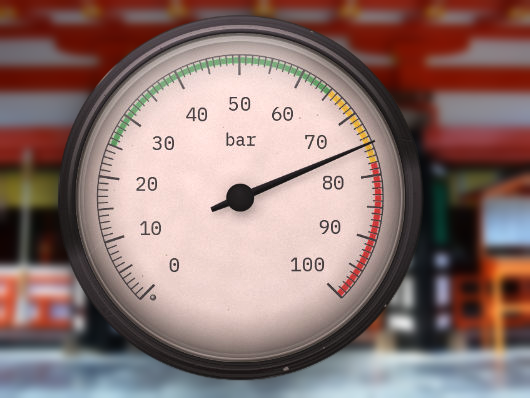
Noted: {"value": 75, "unit": "bar"}
